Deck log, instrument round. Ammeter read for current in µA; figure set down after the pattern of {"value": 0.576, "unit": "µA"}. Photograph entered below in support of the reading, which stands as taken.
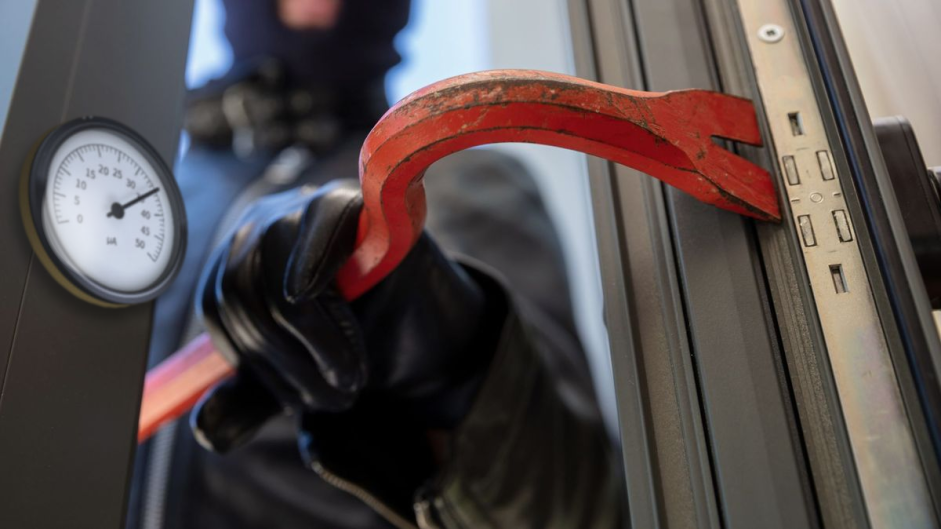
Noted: {"value": 35, "unit": "µA"}
